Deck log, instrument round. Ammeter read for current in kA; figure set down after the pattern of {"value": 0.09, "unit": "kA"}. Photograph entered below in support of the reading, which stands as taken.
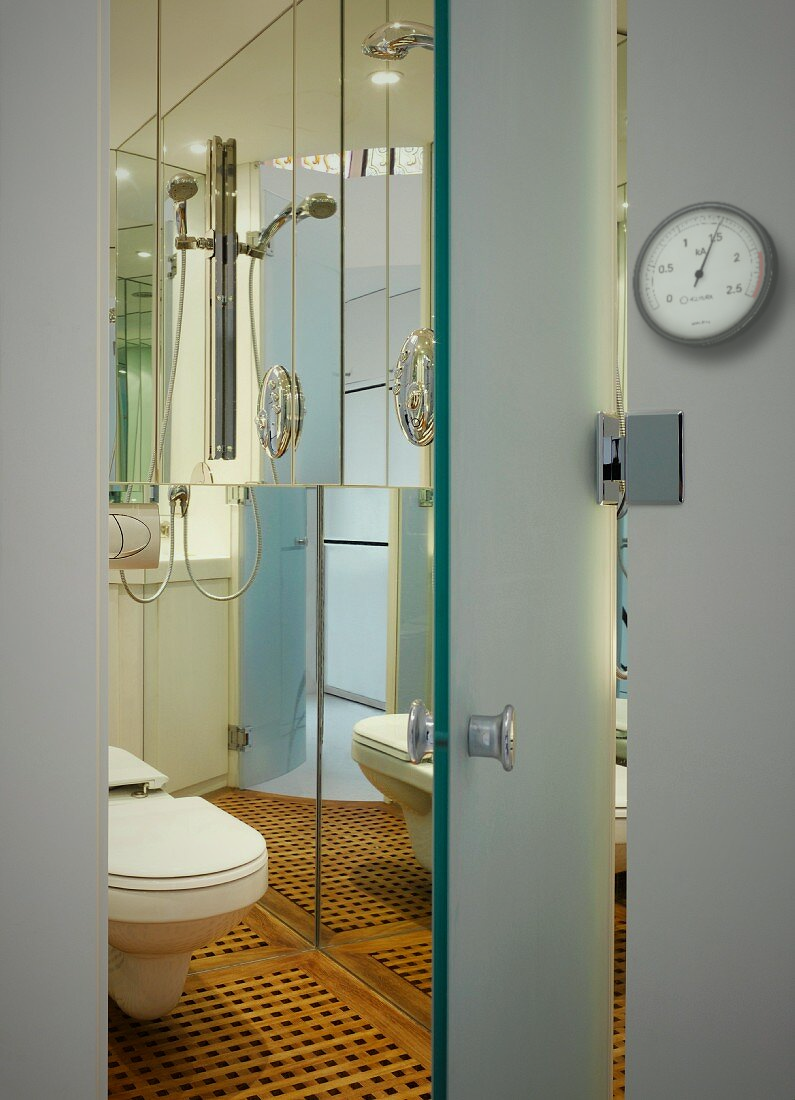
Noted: {"value": 1.5, "unit": "kA"}
